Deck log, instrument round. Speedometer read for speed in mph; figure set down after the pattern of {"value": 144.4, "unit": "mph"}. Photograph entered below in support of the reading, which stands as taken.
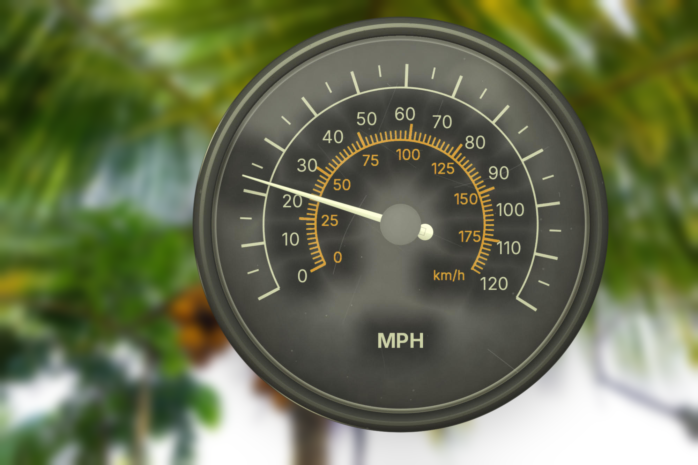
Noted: {"value": 22.5, "unit": "mph"}
